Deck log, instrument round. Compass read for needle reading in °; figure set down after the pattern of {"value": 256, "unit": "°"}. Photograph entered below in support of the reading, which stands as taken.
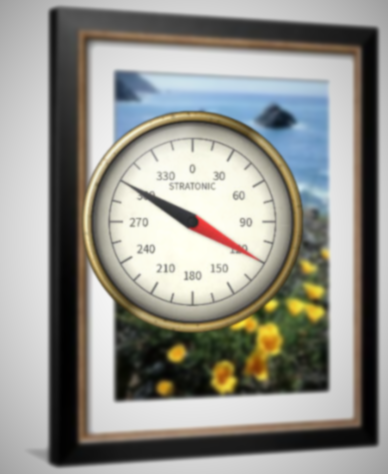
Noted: {"value": 120, "unit": "°"}
